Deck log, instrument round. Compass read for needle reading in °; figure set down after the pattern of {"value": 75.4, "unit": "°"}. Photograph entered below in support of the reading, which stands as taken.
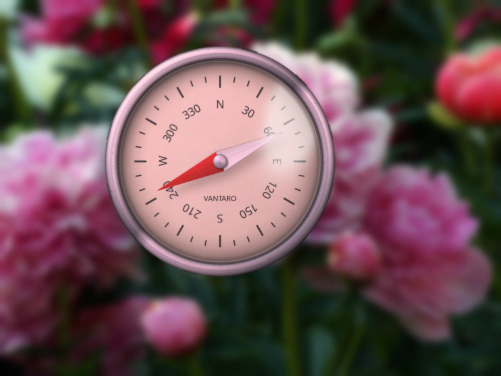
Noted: {"value": 245, "unit": "°"}
